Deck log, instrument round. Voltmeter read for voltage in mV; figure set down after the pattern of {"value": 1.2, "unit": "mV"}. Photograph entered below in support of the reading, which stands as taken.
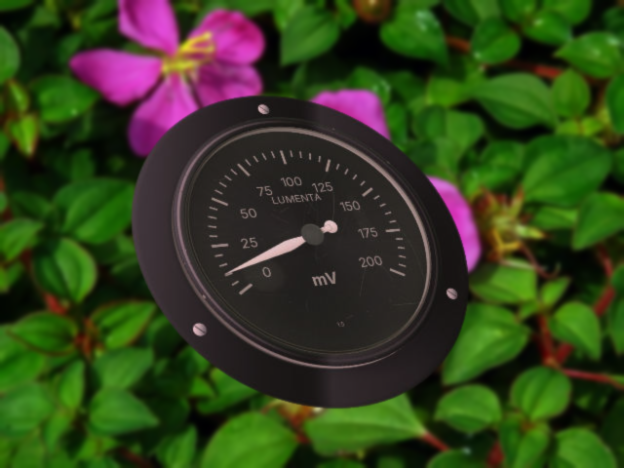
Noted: {"value": 10, "unit": "mV"}
